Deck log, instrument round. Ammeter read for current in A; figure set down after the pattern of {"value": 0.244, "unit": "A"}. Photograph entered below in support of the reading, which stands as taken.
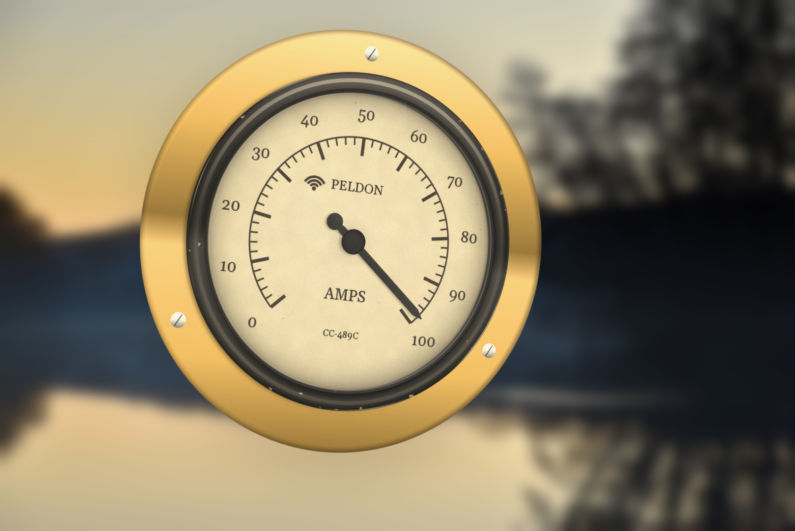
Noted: {"value": 98, "unit": "A"}
